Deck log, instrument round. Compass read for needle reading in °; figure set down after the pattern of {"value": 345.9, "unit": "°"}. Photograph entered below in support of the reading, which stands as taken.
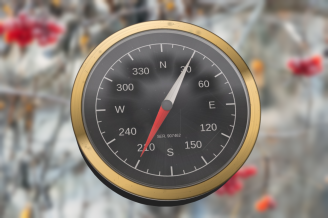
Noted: {"value": 210, "unit": "°"}
